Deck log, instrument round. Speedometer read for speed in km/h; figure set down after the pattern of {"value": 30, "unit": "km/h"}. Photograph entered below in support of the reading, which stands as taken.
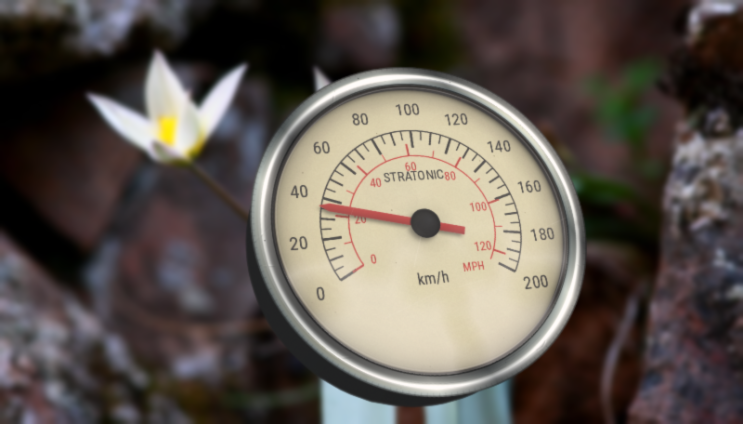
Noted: {"value": 35, "unit": "km/h"}
